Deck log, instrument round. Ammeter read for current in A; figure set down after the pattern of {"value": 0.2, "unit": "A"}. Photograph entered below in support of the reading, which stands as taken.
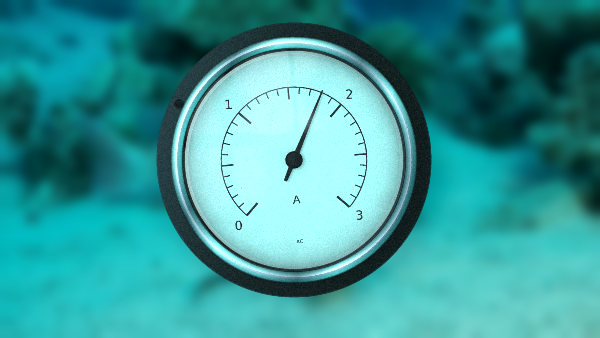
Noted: {"value": 1.8, "unit": "A"}
